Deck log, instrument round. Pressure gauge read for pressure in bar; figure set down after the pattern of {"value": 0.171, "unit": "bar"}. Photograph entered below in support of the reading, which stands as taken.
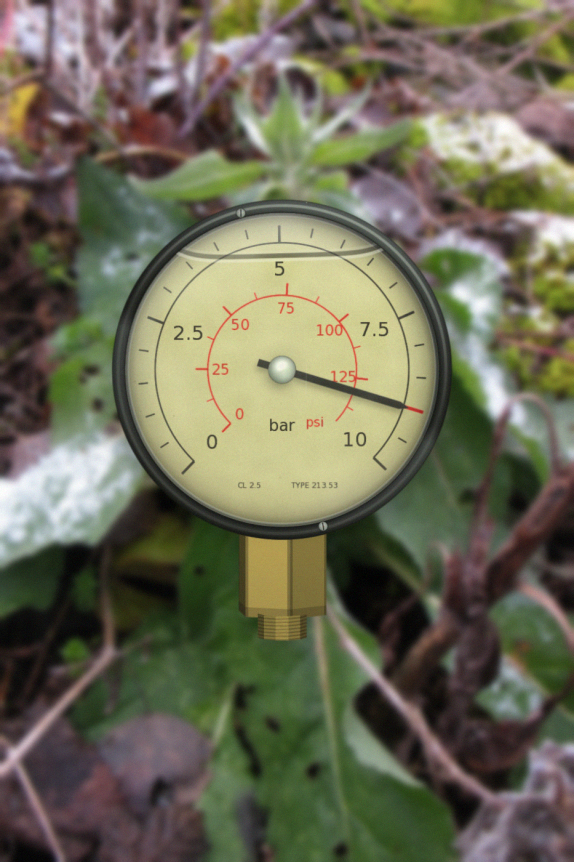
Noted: {"value": 9, "unit": "bar"}
